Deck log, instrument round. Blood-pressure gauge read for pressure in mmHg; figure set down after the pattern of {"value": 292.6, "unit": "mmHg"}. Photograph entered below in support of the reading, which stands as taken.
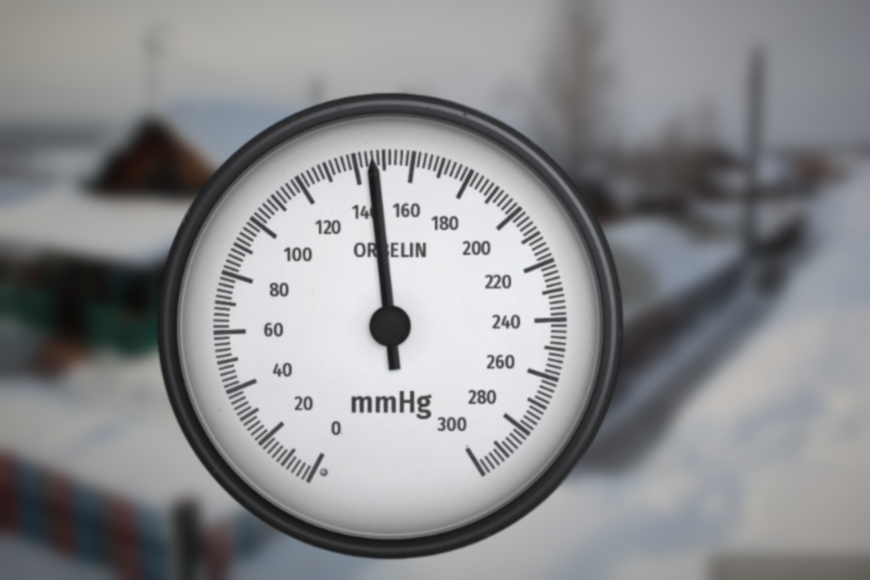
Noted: {"value": 146, "unit": "mmHg"}
